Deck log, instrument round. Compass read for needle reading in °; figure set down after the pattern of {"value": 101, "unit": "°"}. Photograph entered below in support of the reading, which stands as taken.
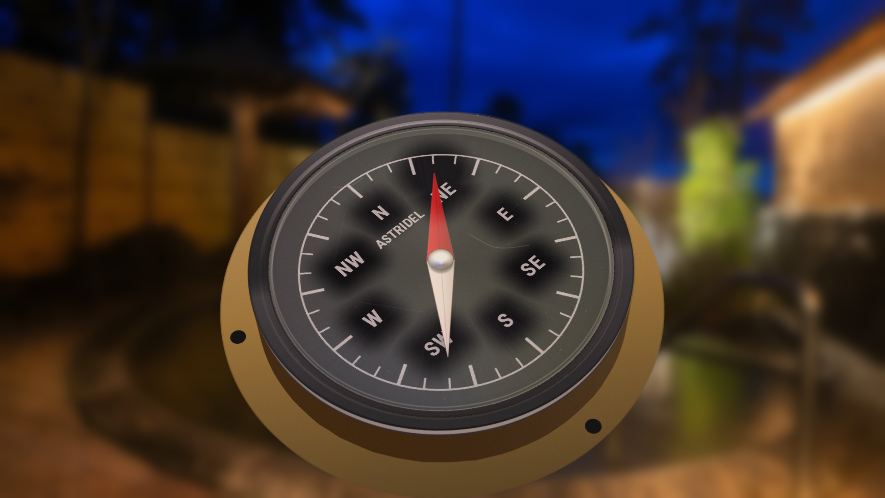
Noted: {"value": 40, "unit": "°"}
